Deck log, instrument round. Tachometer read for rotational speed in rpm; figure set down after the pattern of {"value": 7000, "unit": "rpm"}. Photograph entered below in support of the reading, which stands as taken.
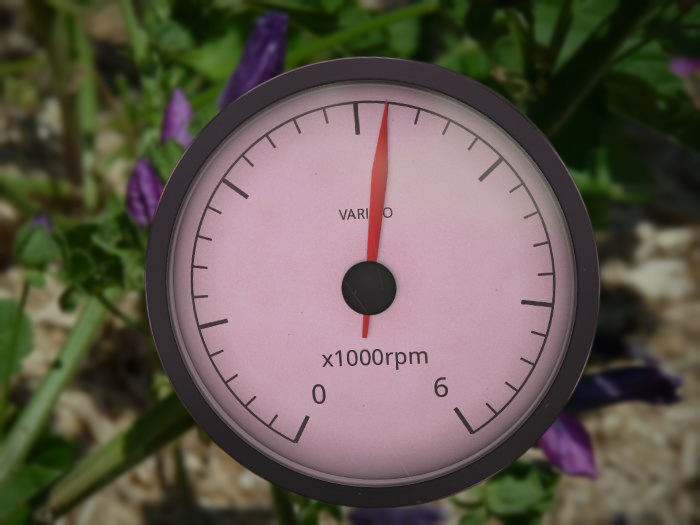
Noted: {"value": 3200, "unit": "rpm"}
